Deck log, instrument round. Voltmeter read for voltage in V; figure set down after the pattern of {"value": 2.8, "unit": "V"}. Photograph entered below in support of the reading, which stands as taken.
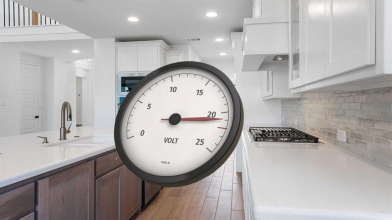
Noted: {"value": 21, "unit": "V"}
